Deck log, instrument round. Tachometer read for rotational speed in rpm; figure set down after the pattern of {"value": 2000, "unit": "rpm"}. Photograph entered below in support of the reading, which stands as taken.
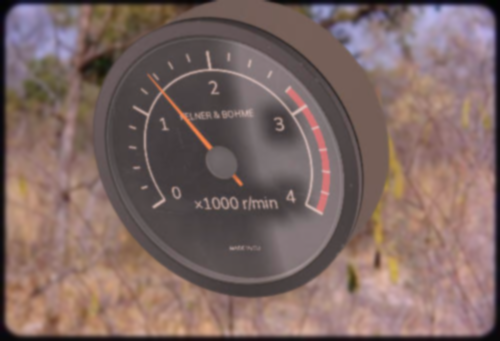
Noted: {"value": 1400, "unit": "rpm"}
